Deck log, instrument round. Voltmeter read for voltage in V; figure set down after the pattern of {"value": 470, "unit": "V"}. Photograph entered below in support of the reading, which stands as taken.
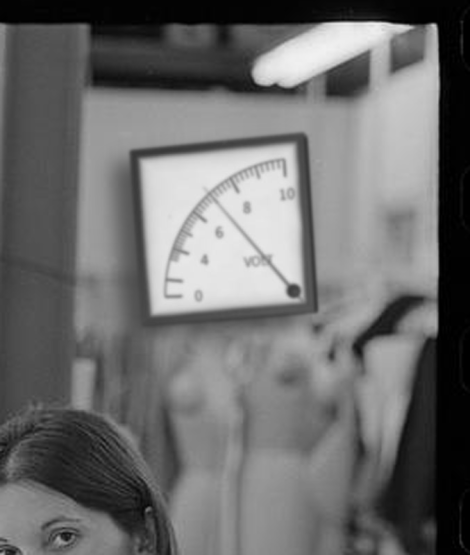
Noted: {"value": 7, "unit": "V"}
